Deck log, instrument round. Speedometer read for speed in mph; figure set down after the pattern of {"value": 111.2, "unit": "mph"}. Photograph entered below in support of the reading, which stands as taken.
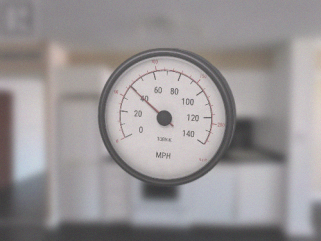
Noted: {"value": 40, "unit": "mph"}
